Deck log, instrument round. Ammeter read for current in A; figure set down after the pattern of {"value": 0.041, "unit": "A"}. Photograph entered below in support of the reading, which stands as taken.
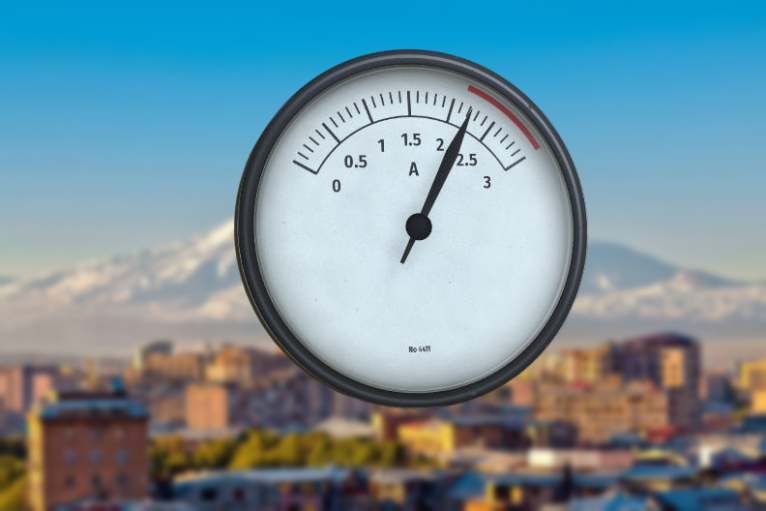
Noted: {"value": 2.2, "unit": "A"}
